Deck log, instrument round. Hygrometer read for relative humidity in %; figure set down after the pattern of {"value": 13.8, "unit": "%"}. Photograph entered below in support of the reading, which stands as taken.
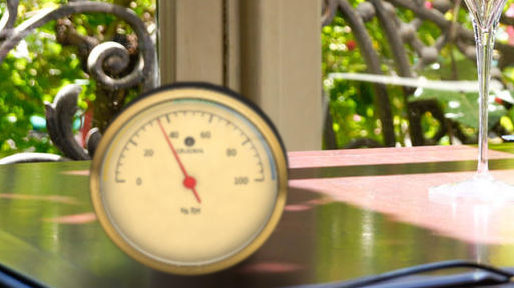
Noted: {"value": 36, "unit": "%"}
